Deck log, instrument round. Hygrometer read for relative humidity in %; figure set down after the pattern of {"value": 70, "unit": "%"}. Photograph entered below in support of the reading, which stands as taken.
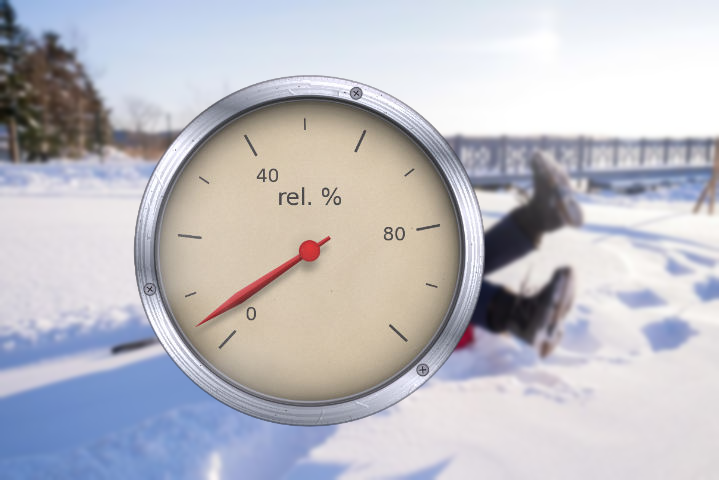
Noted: {"value": 5, "unit": "%"}
